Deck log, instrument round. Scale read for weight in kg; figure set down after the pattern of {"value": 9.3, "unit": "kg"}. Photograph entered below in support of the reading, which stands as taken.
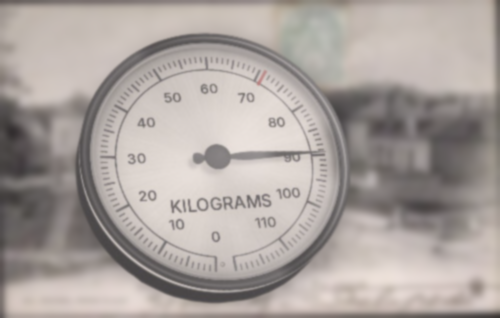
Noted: {"value": 90, "unit": "kg"}
